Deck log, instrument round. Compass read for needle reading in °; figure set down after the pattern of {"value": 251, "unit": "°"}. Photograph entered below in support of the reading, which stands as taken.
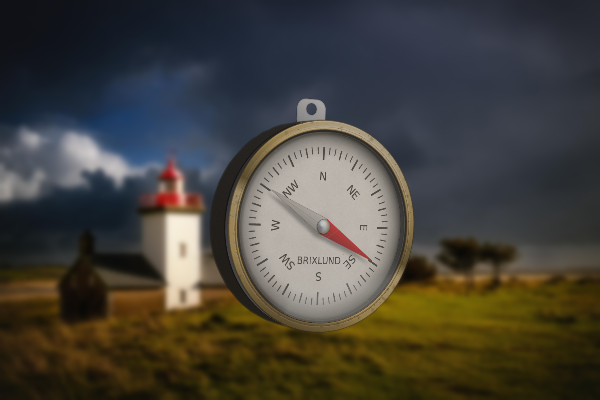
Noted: {"value": 120, "unit": "°"}
